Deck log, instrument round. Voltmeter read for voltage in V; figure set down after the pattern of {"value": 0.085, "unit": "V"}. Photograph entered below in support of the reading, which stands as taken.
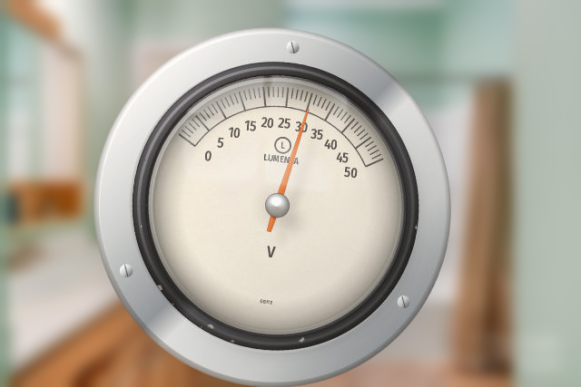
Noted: {"value": 30, "unit": "V"}
